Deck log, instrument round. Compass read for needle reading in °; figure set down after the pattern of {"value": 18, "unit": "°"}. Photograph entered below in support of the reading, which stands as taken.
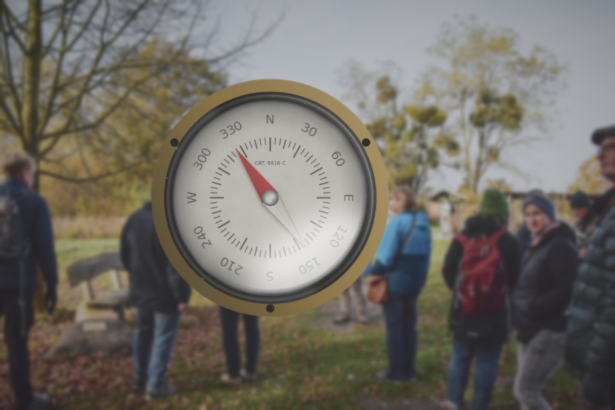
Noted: {"value": 325, "unit": "°"}
